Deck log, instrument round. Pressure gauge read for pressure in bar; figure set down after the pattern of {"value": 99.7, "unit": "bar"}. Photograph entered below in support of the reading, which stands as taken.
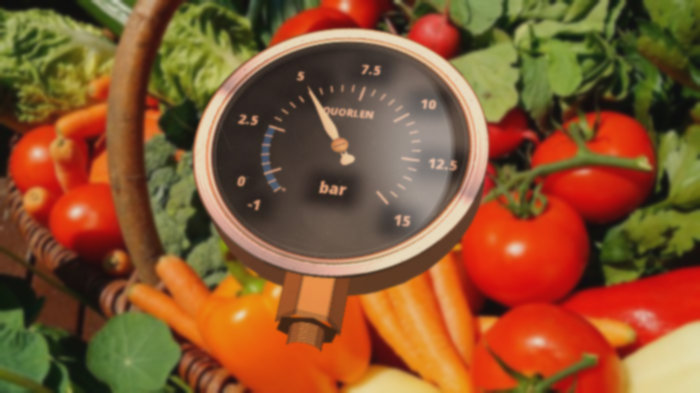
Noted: {"value": 5, "unit": "bar"}
